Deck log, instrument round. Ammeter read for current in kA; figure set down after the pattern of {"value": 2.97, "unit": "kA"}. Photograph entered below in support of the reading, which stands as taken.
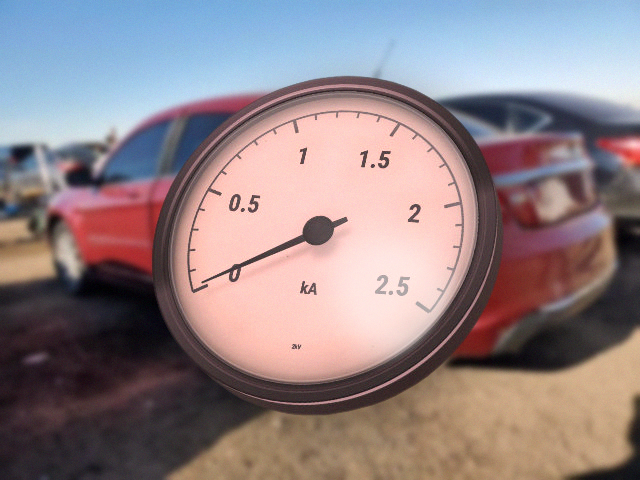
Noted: {"value": 0, "unit": "kA"}
